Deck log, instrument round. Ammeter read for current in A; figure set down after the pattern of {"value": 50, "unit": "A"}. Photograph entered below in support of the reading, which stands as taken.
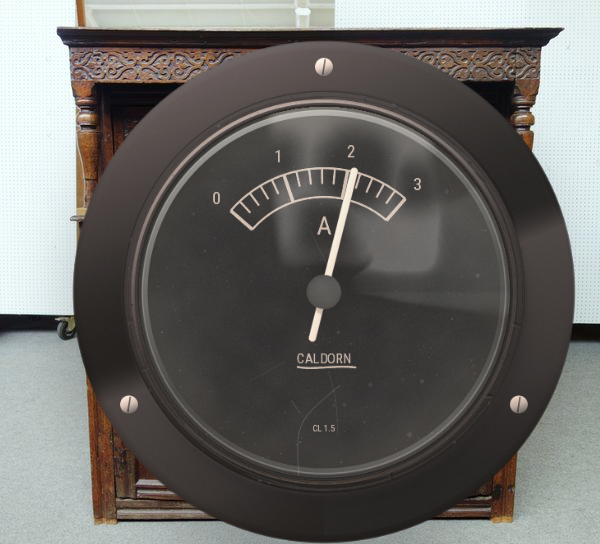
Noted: {"value": 2.1, "unit": "A"}
